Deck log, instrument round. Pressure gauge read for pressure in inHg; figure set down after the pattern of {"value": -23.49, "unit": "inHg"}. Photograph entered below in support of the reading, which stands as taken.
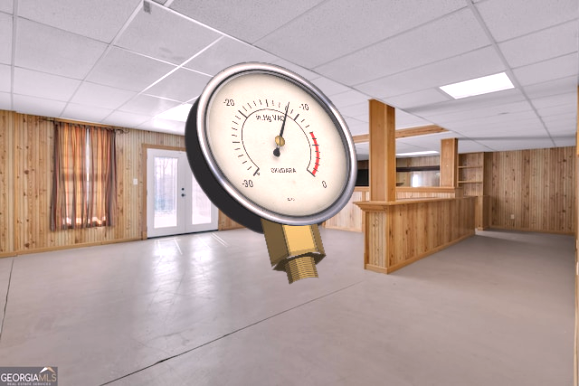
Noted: {"value": -12, "unit": "inHg"}
